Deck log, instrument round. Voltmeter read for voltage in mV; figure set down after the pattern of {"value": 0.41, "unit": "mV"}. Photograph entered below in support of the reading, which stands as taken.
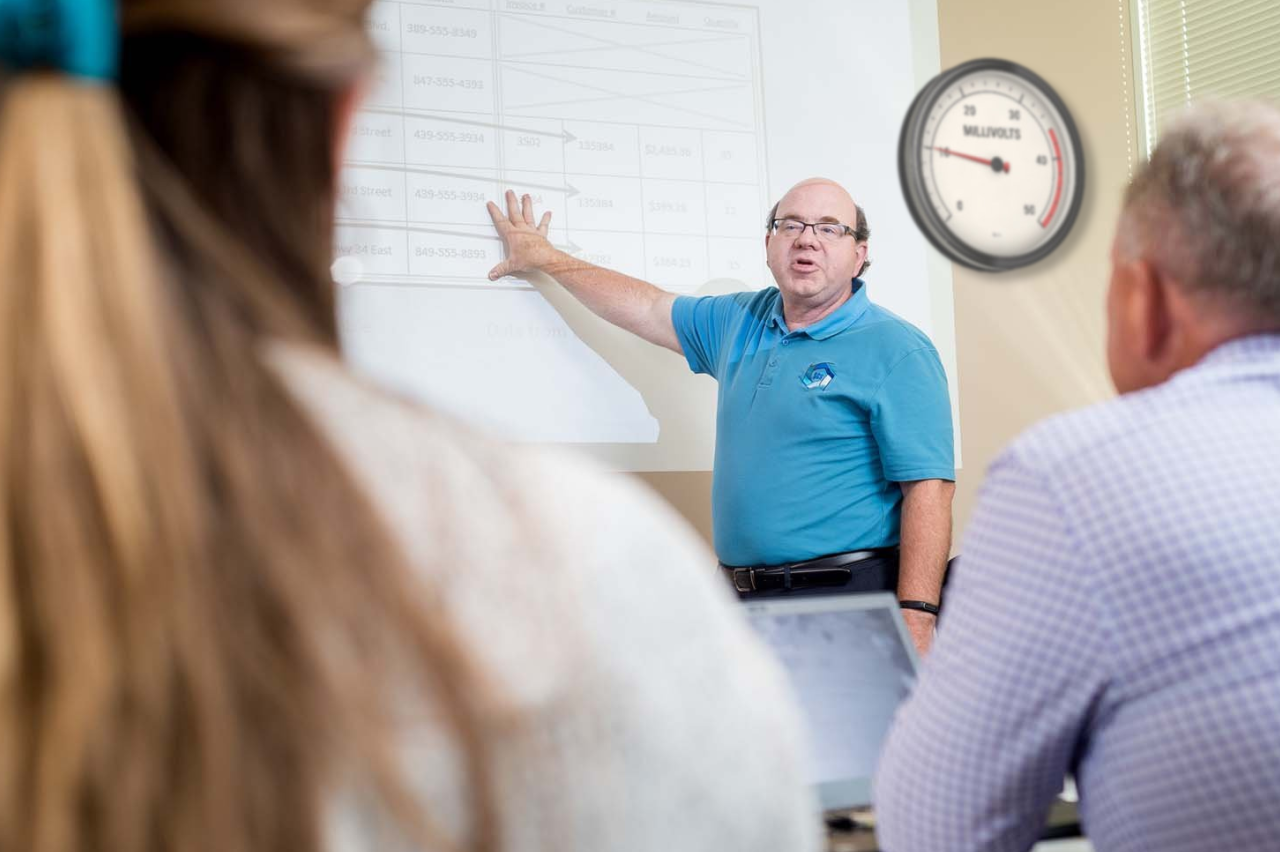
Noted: {"value": 10, "unit": "mV"}
